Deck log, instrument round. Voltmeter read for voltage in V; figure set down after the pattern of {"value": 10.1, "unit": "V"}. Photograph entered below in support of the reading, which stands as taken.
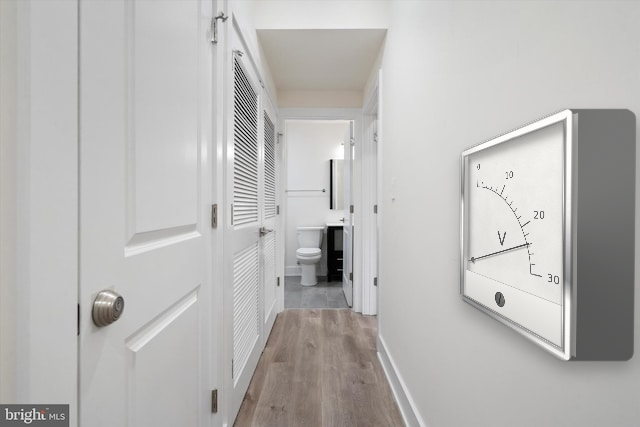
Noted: {"value": 24, "unit": "V"}
